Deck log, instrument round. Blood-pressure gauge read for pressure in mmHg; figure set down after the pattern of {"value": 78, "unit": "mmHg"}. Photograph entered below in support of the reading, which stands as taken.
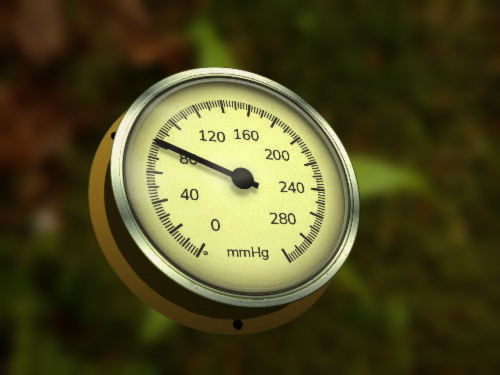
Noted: {"value": 80, "unit": "mmHg"}
